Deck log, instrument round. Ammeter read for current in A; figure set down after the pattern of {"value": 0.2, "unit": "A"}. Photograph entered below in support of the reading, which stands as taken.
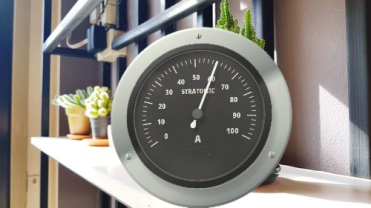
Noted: {"value": 60, "unit": "A"}
